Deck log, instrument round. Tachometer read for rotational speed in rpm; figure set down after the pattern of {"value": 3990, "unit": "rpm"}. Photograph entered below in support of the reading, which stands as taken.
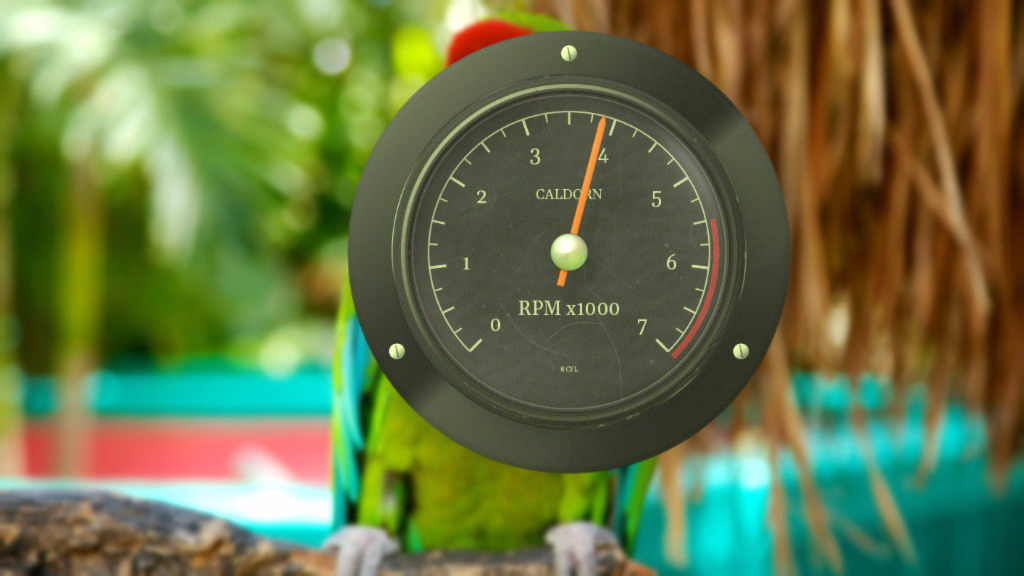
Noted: {"value": 3875, "unit": "rpm"}
